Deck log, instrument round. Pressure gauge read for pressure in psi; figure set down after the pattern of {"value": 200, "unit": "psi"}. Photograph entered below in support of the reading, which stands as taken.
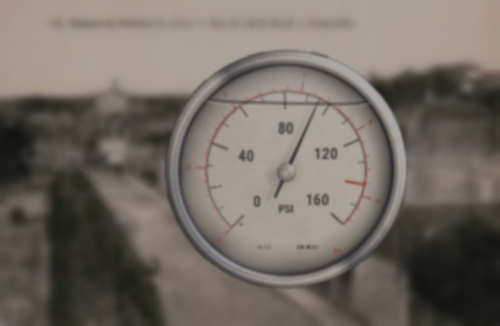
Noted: {"value": 95, "unit": "psi"}
